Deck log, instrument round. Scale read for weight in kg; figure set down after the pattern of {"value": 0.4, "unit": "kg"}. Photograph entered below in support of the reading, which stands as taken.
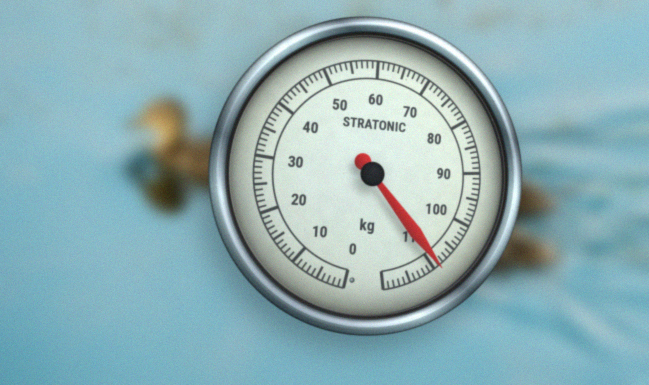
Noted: {"value": 109, "unit": "kg"}
